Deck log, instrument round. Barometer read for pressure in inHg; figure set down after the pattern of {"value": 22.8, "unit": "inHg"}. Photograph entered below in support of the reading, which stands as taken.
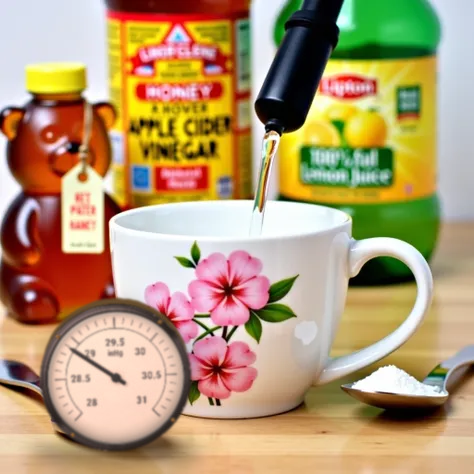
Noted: {"value": 28.9, "unit": "inHg"}
